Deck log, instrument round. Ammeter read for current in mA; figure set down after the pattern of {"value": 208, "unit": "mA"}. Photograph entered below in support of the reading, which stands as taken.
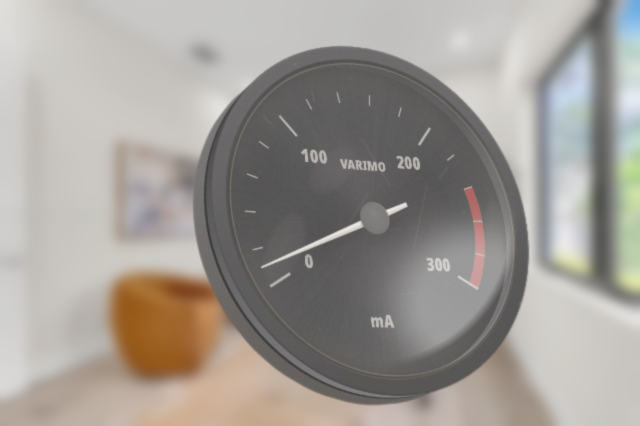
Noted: {"value": 10, "unit": "mA"}
